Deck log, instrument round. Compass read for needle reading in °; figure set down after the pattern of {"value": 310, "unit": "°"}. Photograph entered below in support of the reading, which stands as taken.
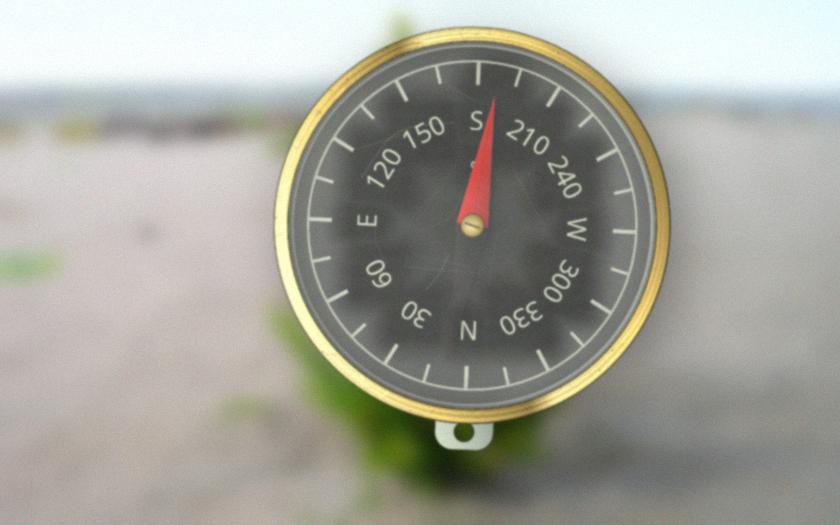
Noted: {"value": 187.5, "unit": "°"}
